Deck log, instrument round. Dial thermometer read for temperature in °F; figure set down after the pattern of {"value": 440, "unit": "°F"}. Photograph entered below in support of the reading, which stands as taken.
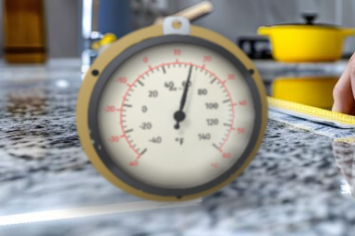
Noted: {"value": 60, "unit": "°F"}
